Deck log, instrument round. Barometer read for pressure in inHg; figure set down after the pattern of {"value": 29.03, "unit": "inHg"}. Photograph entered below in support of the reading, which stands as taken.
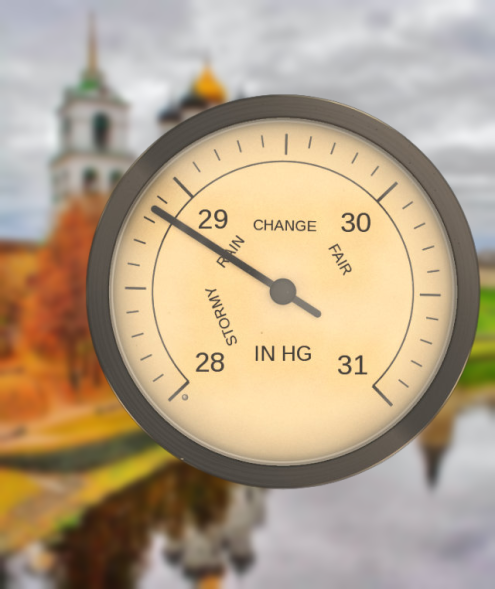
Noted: {"value": 28.85, "unit": "inHg"}
